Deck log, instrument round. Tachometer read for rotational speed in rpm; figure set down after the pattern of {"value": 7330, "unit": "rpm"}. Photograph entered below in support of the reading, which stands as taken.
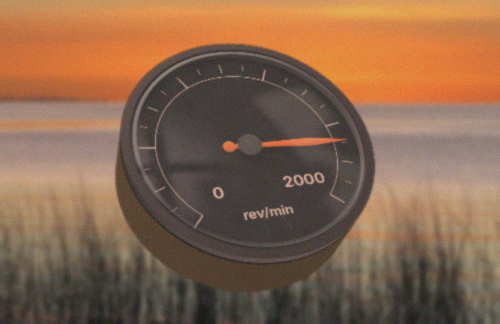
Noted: {"value": 1700, "unit": "rpm"}
